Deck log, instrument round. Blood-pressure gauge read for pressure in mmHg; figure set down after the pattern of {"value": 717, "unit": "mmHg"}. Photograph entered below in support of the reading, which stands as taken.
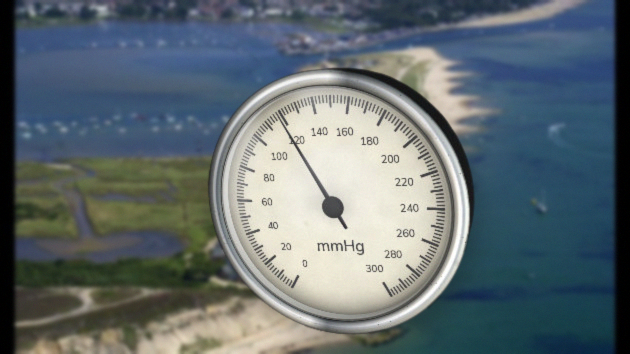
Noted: {"value": 120, "unit": "mmHg"}
